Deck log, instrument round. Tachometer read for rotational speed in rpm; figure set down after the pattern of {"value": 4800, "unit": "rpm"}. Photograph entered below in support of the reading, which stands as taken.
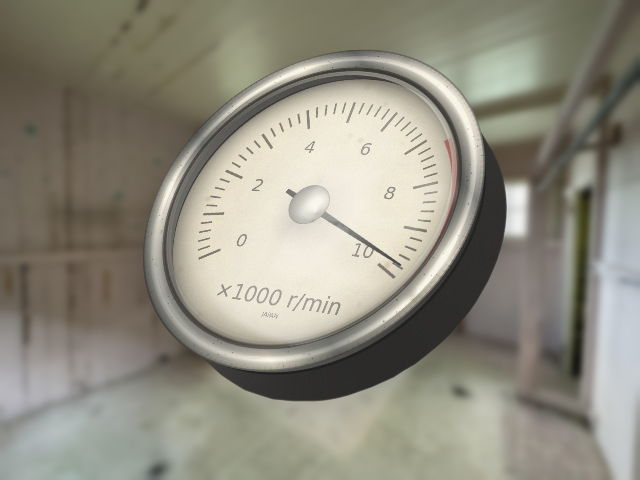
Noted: {"value": 9800, "unit": "rpm"}
